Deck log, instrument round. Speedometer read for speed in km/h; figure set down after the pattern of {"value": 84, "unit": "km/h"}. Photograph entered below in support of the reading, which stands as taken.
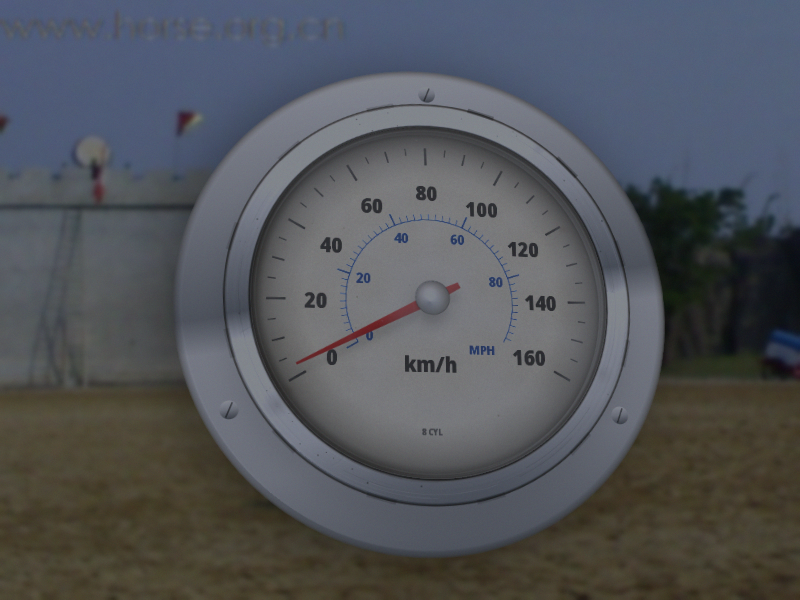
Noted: {"value": 2.5, "unit": "km/h"}
